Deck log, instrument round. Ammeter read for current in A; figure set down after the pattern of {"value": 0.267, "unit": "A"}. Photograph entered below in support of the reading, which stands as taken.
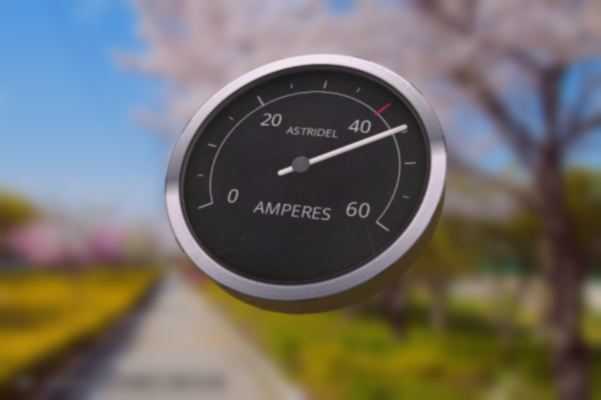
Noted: {"value": 45, "unit": "A"}
